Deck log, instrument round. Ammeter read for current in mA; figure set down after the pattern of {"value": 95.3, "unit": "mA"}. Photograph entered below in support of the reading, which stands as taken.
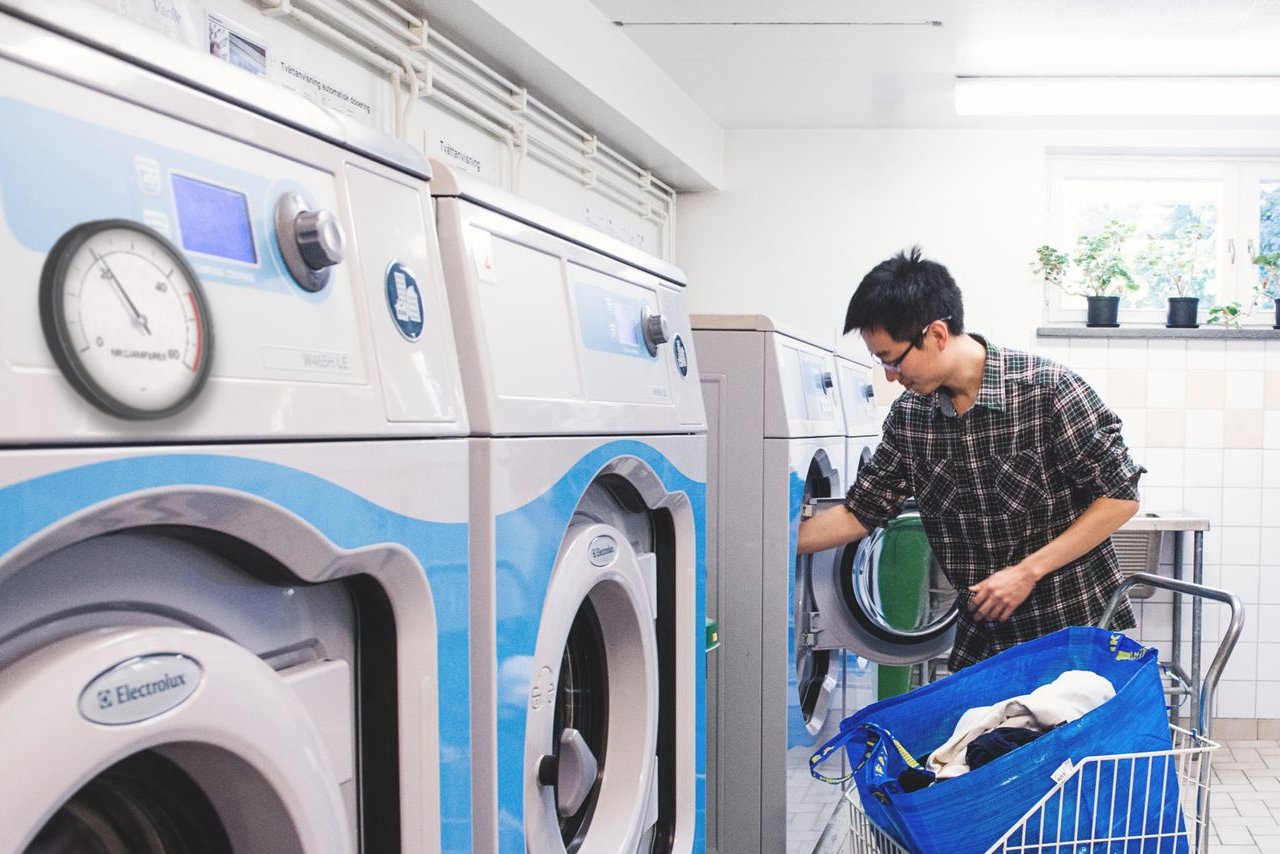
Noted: {"value": 20, "unit": "mA"}
